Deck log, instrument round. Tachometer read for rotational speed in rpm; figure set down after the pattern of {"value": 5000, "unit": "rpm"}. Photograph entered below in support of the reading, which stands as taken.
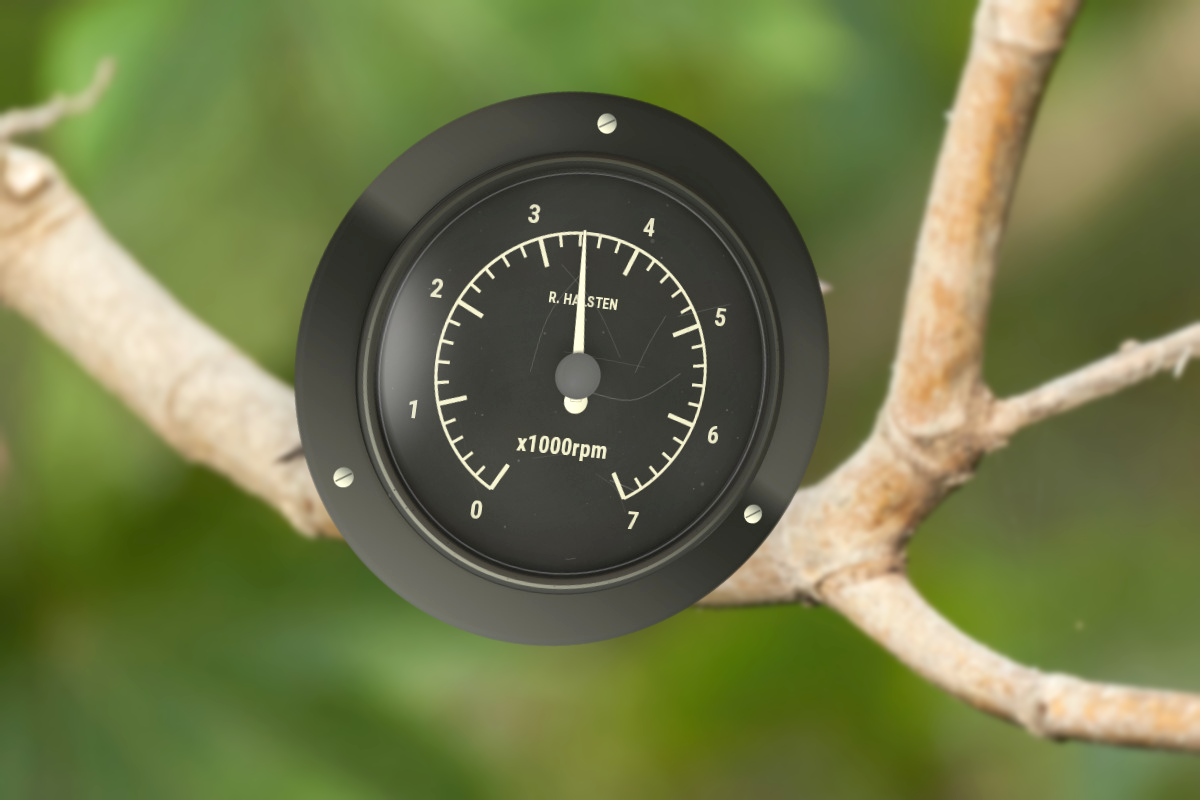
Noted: {"value": 3400, "unit": "rpm"}
